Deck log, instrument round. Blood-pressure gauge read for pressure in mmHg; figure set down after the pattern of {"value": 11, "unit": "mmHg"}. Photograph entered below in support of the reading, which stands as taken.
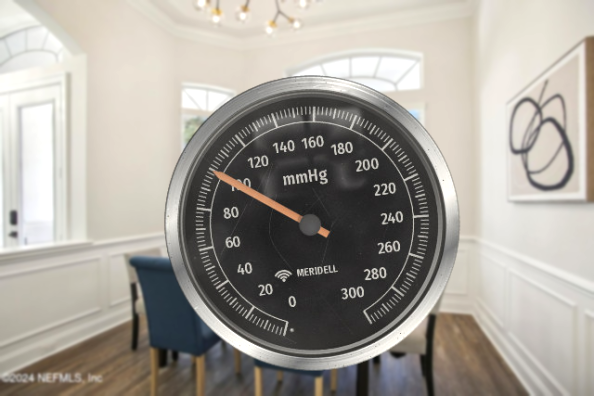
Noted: {"value": 100, "unit": "mmHg"}
